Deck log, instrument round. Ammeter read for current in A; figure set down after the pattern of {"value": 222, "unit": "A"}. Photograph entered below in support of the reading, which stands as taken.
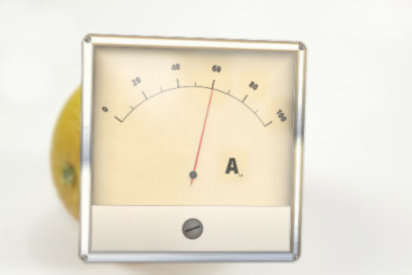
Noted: {"value": 60, "unit": "A"}
